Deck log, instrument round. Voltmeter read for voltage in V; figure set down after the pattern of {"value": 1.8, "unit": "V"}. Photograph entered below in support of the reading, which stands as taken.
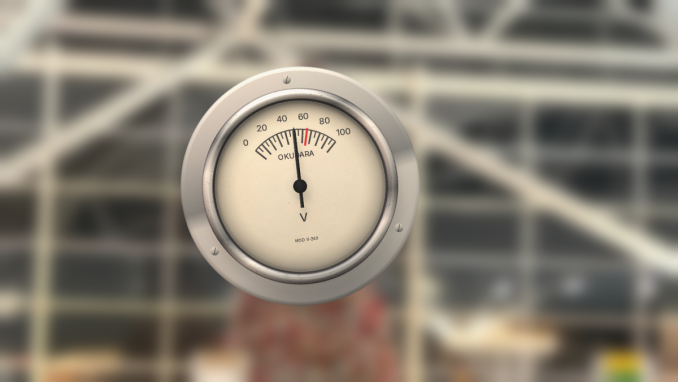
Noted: {"value": 50, "unit": "V"}
